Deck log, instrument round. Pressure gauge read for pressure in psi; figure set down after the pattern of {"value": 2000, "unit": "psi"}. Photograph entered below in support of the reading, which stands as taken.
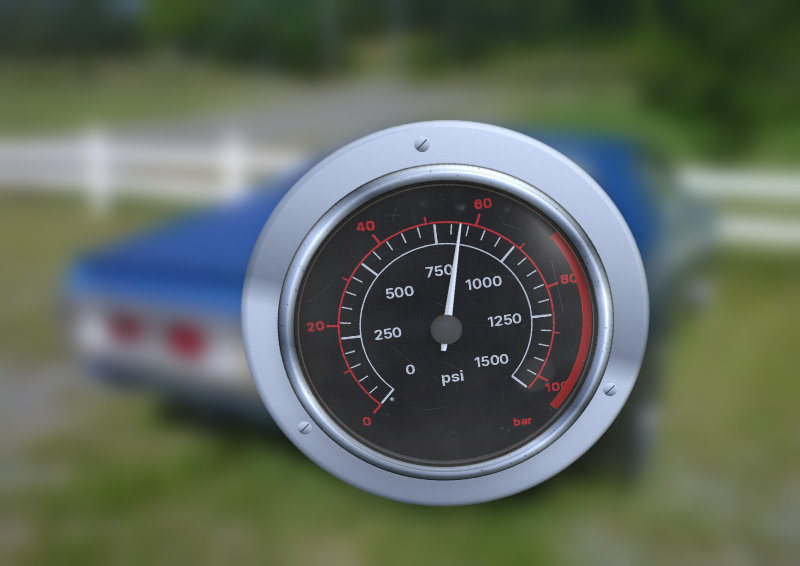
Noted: {"value": 825, "unit": "psi"}
